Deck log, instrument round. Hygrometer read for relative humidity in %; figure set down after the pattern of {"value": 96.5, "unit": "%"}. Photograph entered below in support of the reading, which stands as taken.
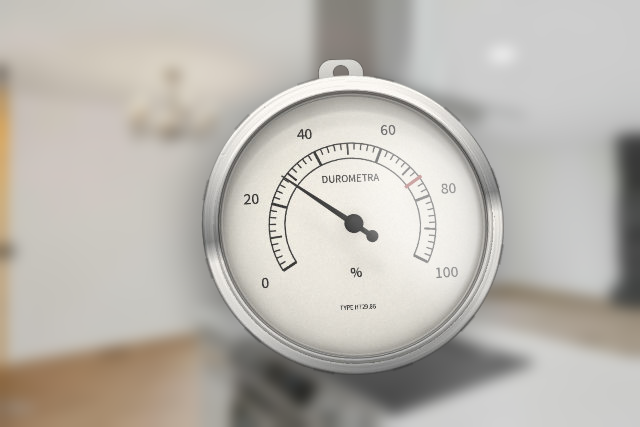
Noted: {"value": 28, "unit": "%"}
